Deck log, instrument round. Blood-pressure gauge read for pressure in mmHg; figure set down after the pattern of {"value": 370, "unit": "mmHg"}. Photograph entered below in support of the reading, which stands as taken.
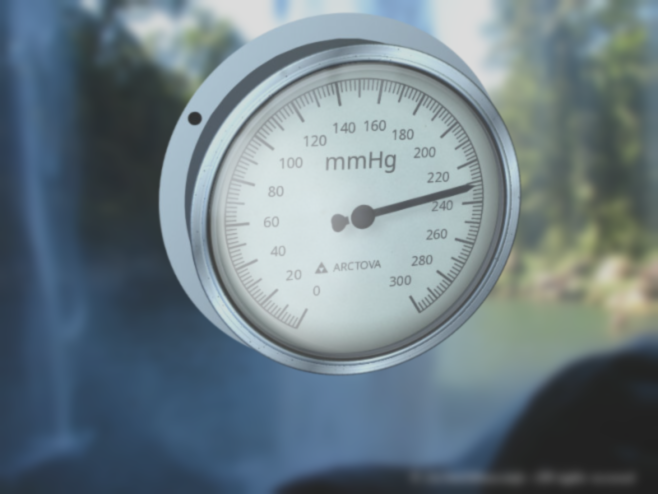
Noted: {"value": 230, "unit": "mmHg"}
